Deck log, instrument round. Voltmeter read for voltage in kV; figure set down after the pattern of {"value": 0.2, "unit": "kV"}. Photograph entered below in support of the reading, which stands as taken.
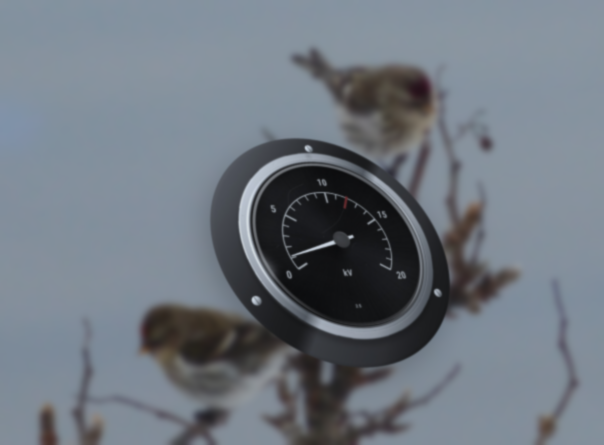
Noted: {"value": 1, "unit": "kV"}
